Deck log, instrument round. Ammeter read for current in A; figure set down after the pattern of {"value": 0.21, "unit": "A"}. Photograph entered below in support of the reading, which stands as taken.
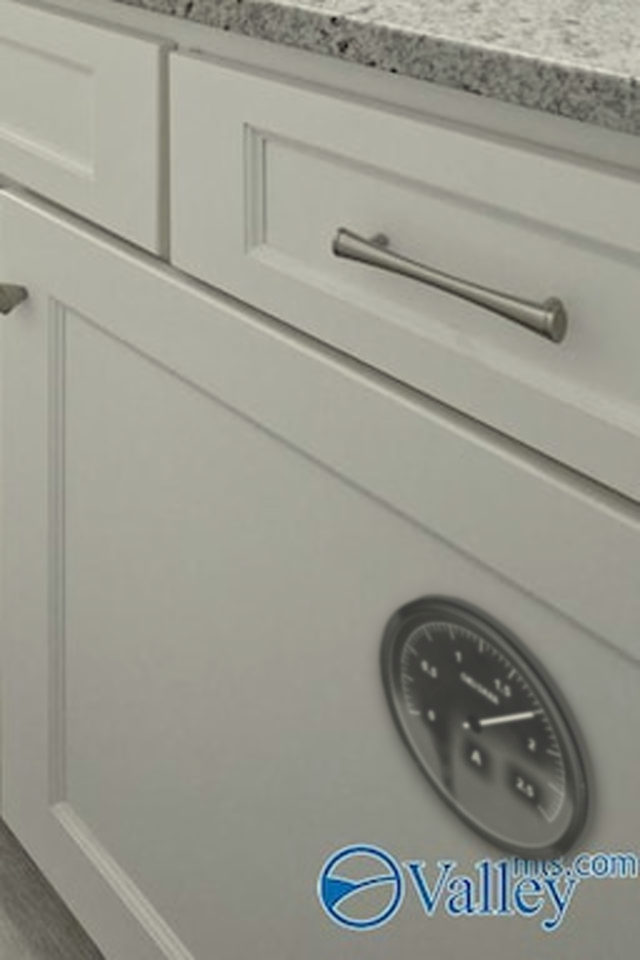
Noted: {"value": 1.75, "unit": "A"}
